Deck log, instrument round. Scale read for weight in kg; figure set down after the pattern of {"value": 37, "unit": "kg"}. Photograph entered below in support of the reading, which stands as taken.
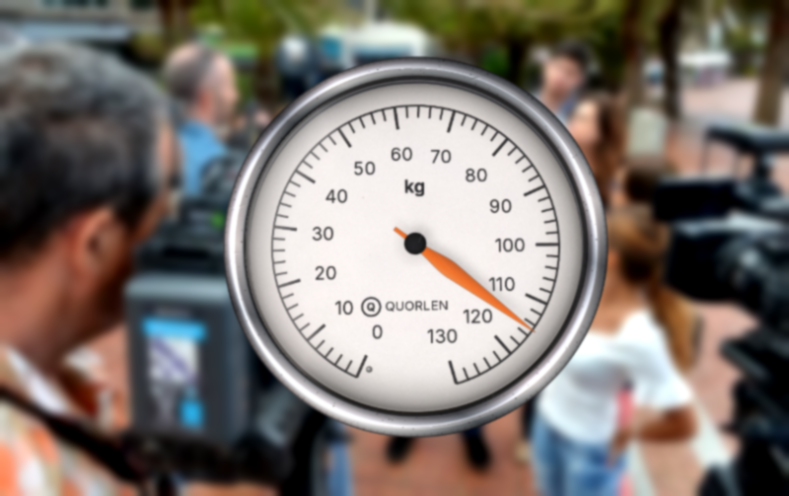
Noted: {"value": 115, "unit": "kg"}
